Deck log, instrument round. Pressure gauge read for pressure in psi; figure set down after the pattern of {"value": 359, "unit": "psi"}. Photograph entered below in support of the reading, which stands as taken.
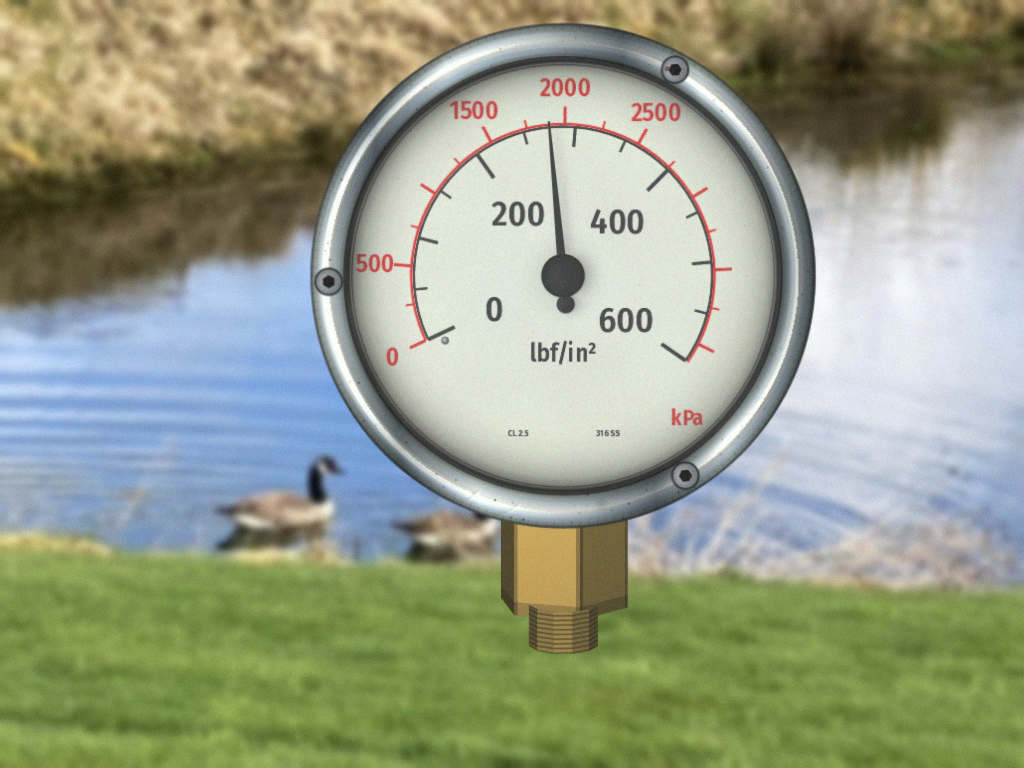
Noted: {"value": 275, "unit": "psi"}
